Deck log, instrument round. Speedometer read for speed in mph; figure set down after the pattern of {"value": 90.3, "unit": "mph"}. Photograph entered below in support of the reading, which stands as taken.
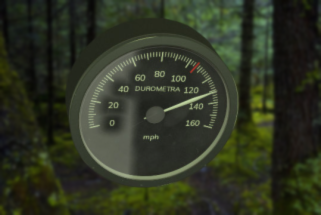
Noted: {"value": 130, "unit": "mph"}
